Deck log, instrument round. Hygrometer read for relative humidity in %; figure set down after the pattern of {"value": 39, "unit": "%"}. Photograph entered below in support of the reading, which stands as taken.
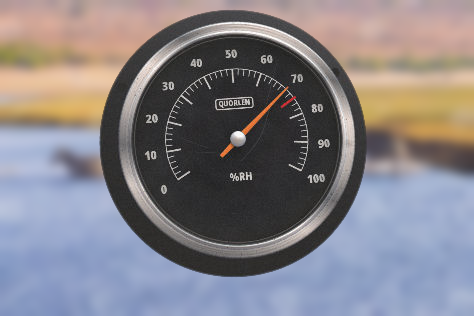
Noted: {"value": 70, "unit": "%"}
